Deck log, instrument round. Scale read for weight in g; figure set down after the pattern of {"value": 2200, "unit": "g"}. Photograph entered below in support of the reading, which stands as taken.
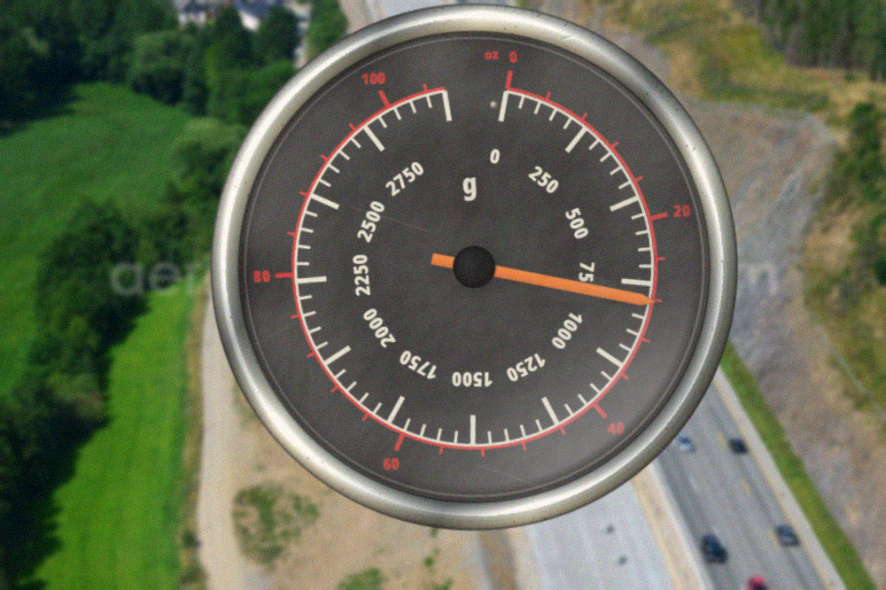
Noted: {"value": 800, "unit": "g"}
